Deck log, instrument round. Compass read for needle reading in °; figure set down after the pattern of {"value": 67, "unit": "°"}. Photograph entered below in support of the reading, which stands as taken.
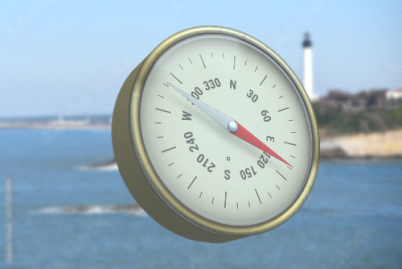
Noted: {"value": 110, "unit": "°"}
